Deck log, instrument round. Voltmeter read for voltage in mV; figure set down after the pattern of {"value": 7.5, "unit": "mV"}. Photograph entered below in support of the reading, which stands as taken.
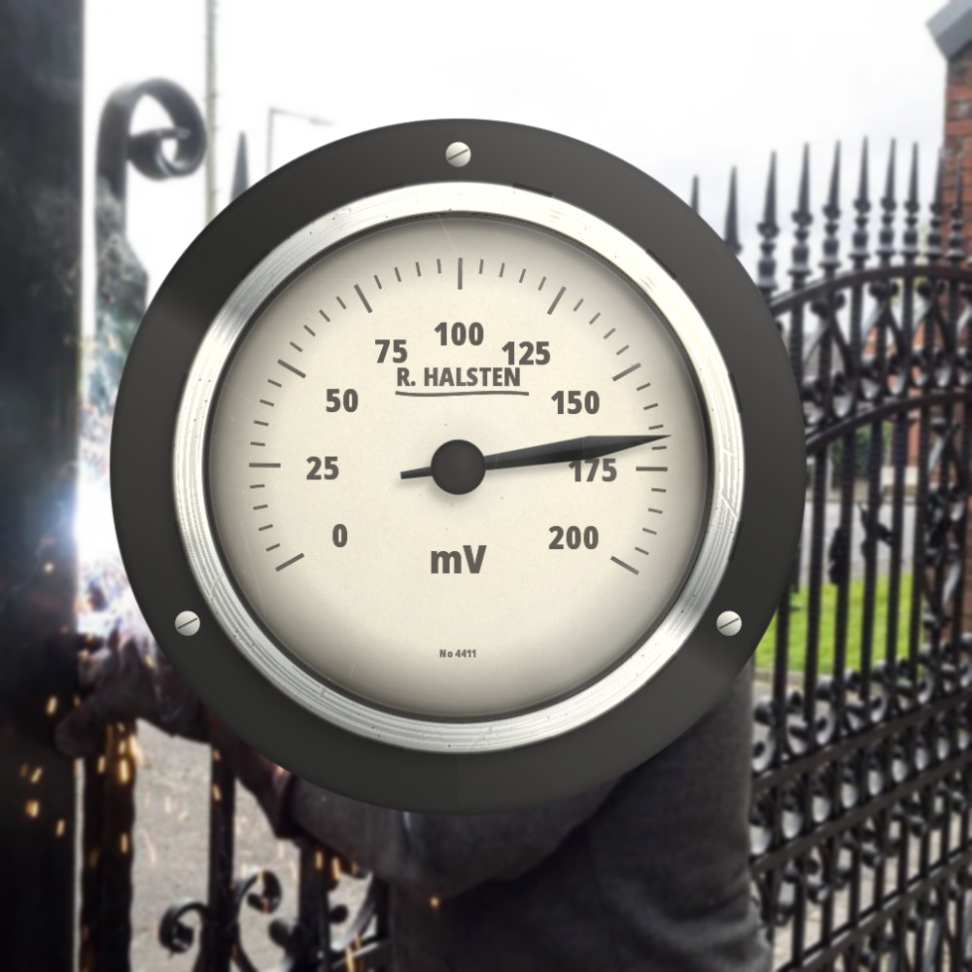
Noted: {"value": 167.5, "unit": "mV"}
